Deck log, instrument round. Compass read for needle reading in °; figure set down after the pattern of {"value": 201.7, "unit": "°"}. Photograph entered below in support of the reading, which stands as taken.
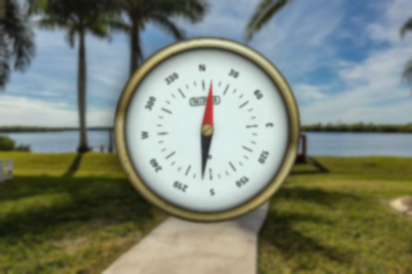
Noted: {"value": 10, "unit": "°"}
